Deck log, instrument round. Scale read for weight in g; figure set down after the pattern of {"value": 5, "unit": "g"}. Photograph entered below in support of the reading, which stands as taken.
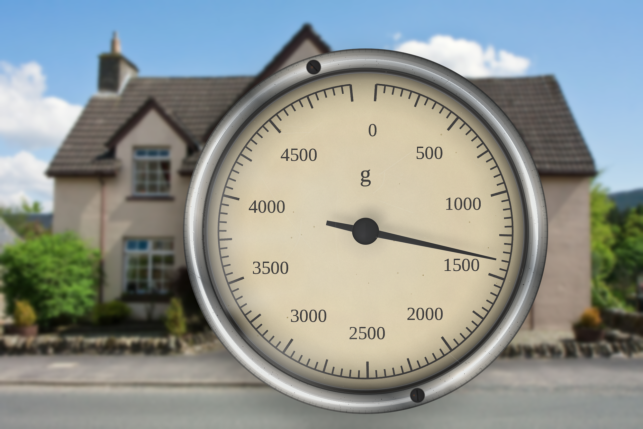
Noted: {"value": 1400, "unit": "g"}
